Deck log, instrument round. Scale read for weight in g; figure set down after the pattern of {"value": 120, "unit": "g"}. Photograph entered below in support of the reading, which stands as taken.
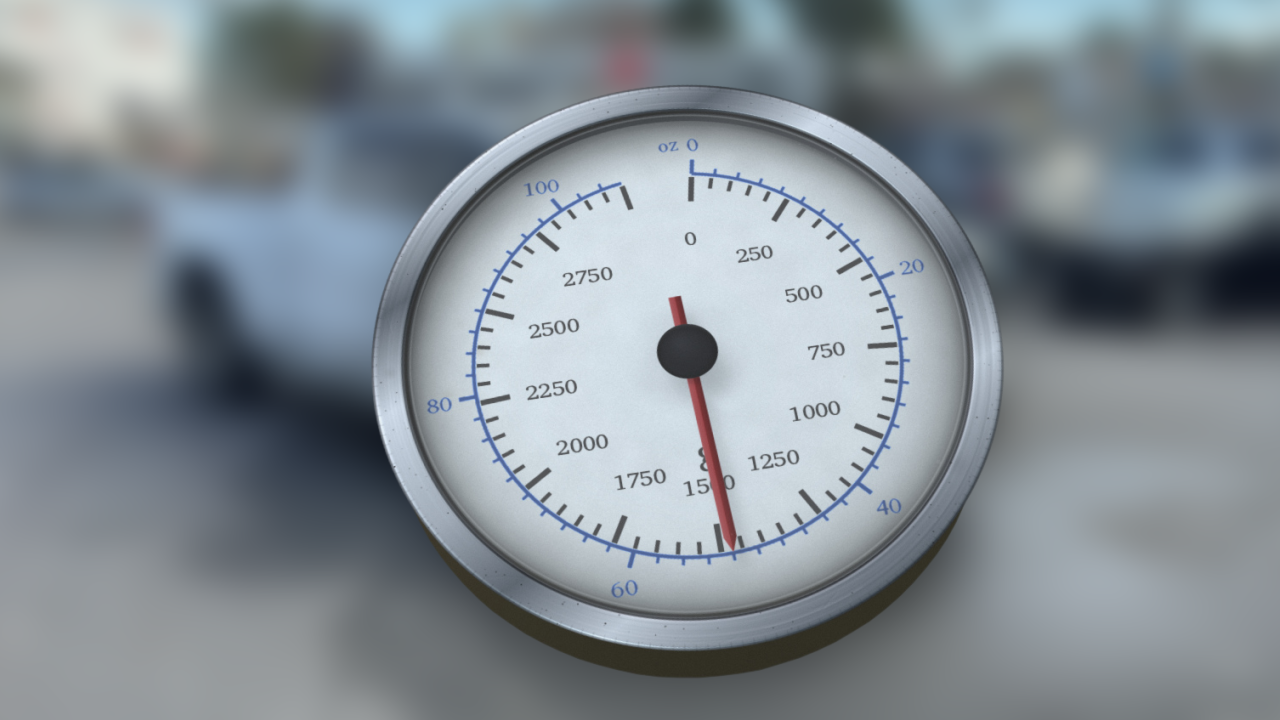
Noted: {"value": 1475, "unit": "g"}
